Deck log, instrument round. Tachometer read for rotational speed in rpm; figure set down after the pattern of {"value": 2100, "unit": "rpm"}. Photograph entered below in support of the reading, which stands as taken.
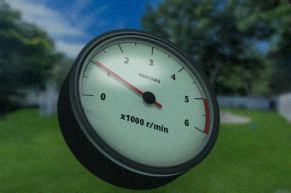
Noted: {"value": 1000, "unit": "rpm"}
